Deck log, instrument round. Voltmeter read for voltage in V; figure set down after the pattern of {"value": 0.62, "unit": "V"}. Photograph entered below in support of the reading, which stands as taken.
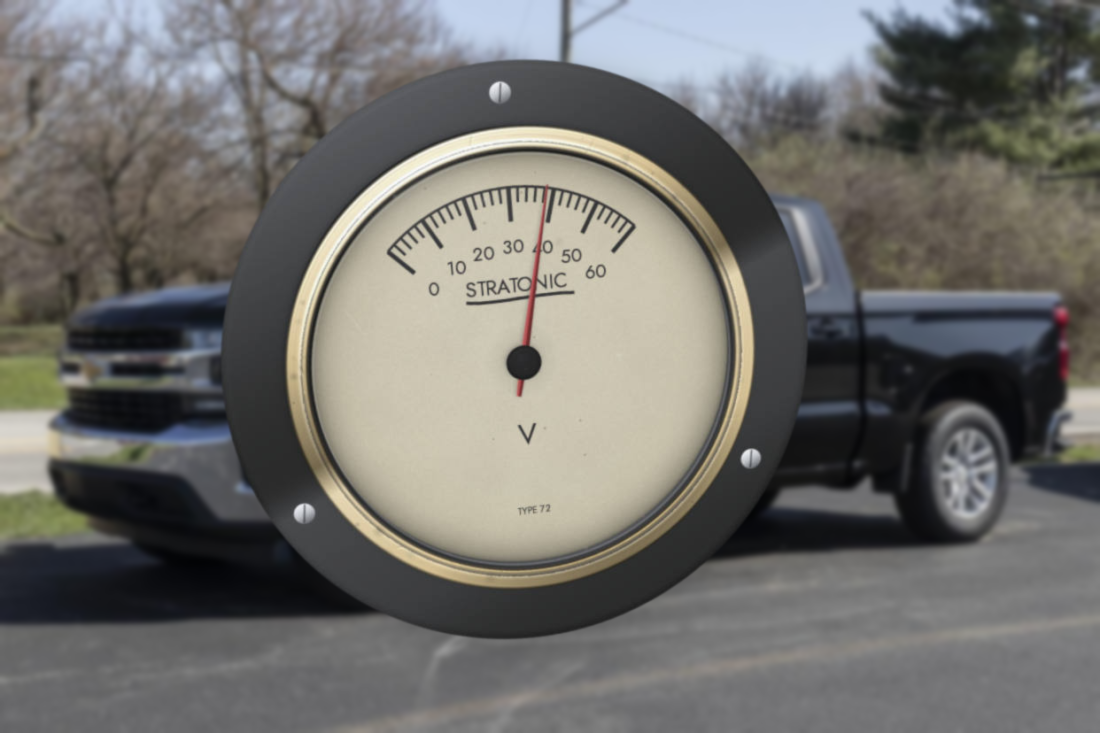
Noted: {"value": 38, "unit": "V"}
